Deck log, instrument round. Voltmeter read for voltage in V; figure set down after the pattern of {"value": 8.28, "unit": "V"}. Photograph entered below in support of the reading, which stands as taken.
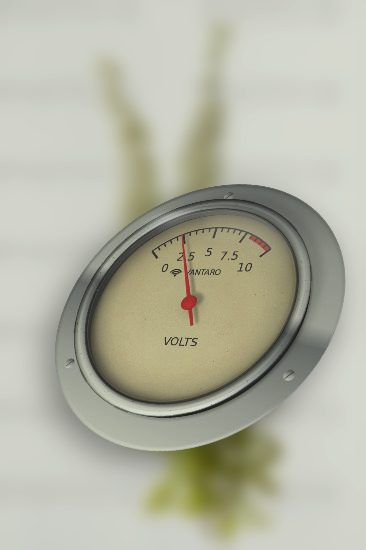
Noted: {"value": 2.5, "unit": "V"}
